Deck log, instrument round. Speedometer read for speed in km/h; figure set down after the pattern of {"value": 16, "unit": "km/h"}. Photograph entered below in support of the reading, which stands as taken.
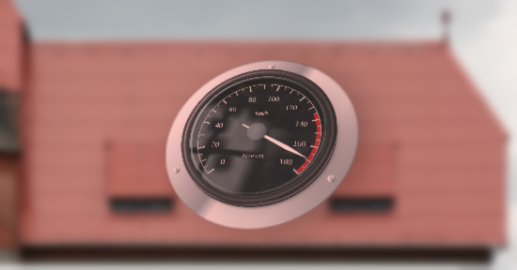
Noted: {"value": 170, "unit": "km/h"}
